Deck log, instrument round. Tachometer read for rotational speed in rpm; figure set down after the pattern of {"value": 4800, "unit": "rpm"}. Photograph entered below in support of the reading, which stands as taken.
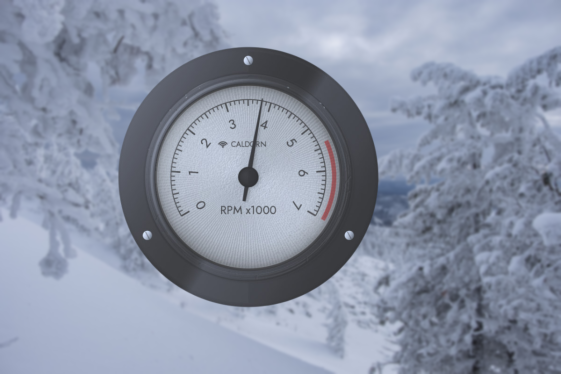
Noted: {"value": 3800, "unit": "rpm"}
